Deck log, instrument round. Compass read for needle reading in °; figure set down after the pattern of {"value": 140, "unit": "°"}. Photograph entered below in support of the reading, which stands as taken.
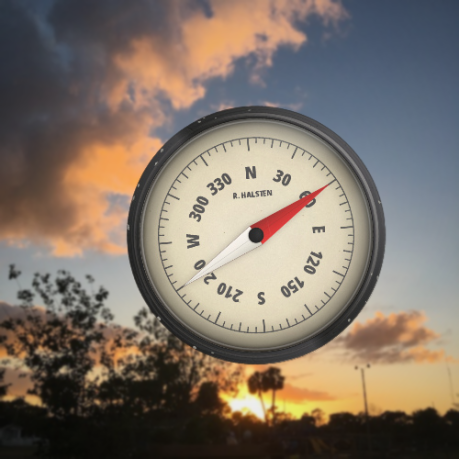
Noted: {"value": 60, "unit": "°"}
